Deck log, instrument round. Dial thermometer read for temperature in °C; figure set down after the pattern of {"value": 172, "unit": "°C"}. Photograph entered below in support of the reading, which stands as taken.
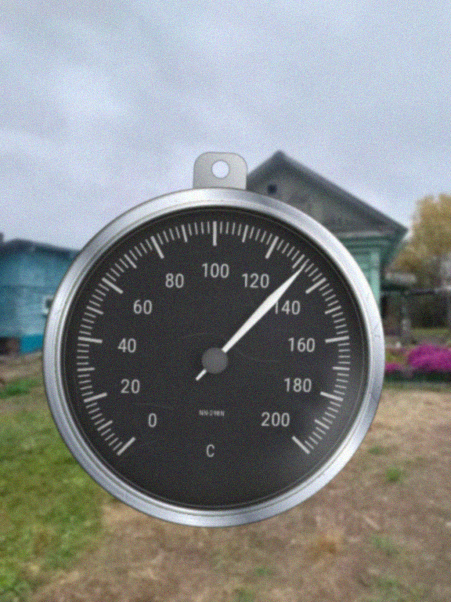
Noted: {"value": 132, "unit": "°C"}
